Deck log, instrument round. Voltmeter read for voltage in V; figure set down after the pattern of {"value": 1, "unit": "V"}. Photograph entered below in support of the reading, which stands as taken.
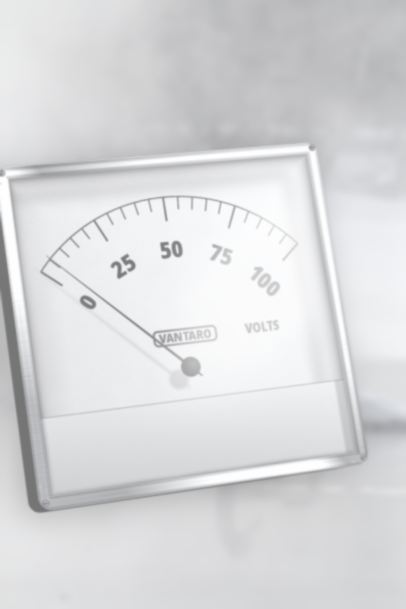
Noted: {"value": 5, "unit": "V"}
